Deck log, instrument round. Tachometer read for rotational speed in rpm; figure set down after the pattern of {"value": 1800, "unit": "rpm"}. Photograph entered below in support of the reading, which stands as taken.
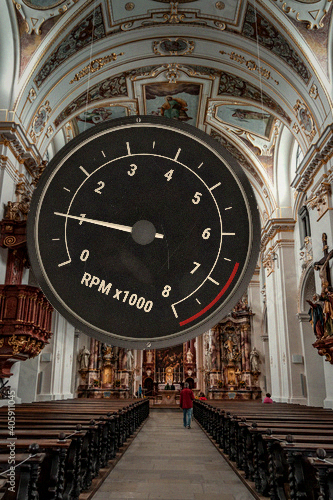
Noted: {"value": 1000, "unit": "rpm"}
